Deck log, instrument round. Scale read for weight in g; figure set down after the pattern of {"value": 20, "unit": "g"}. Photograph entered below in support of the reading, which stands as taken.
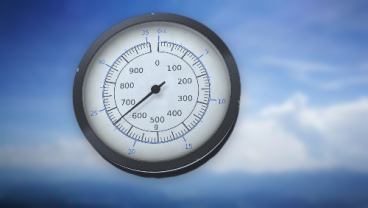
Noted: {"value": 650, "unit": "g"}
